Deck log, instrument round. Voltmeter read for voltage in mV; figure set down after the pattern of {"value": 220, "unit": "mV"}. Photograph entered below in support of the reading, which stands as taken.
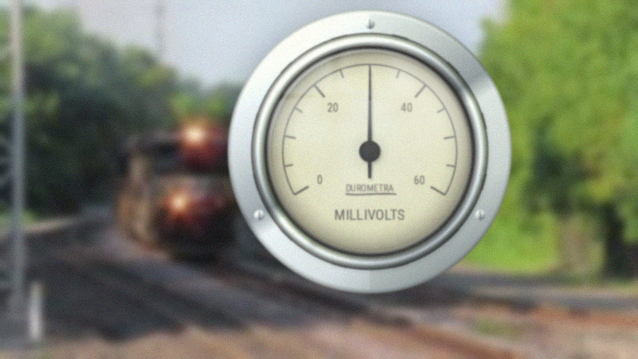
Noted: {"value": 30, "unit": "mV"}
